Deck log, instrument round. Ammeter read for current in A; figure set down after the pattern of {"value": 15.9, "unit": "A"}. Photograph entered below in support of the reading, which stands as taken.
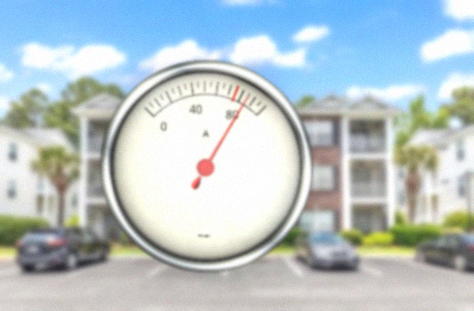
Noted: {"value": 85, "unit": "A"}
